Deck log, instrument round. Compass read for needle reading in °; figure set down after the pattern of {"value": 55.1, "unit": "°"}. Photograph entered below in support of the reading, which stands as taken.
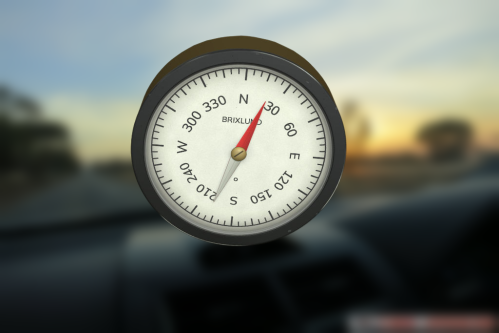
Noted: {"value": 20, "unit": "°"}
